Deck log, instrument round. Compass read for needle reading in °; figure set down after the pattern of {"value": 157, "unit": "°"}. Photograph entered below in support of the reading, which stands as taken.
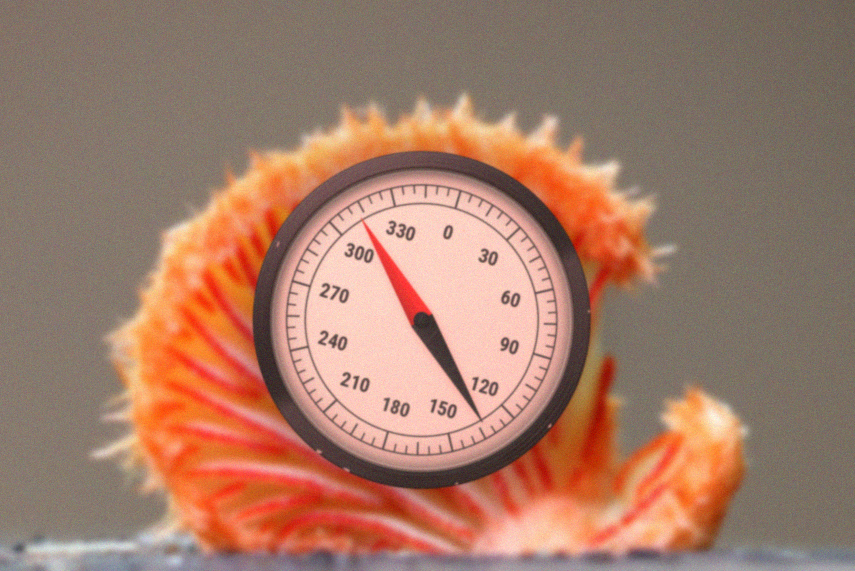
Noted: {"value": 312.5, "unit": "°"}
